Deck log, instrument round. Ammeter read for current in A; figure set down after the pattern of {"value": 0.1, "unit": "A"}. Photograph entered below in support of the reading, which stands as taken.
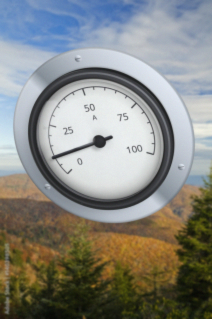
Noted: {"value": 10, "unit": "A"}
